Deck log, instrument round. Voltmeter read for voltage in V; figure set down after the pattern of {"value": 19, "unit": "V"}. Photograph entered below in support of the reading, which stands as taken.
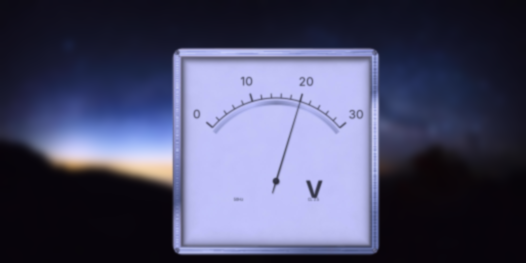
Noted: {"value": 20, "unit": "V"}
